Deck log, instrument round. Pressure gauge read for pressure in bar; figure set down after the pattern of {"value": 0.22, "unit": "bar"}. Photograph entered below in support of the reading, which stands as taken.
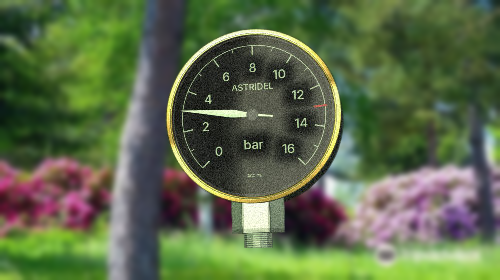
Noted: {"value": 3, "unit": "bar"}
